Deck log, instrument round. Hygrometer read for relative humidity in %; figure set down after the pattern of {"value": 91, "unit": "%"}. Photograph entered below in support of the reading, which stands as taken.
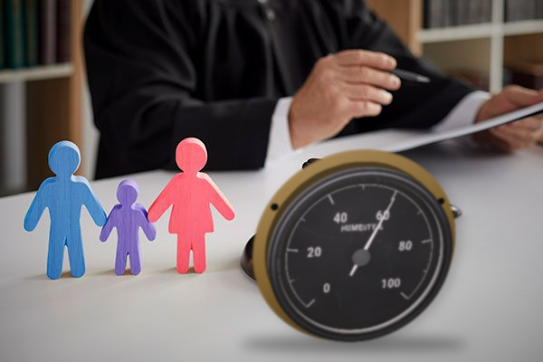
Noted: {"value": 60, "unit": "%"}
